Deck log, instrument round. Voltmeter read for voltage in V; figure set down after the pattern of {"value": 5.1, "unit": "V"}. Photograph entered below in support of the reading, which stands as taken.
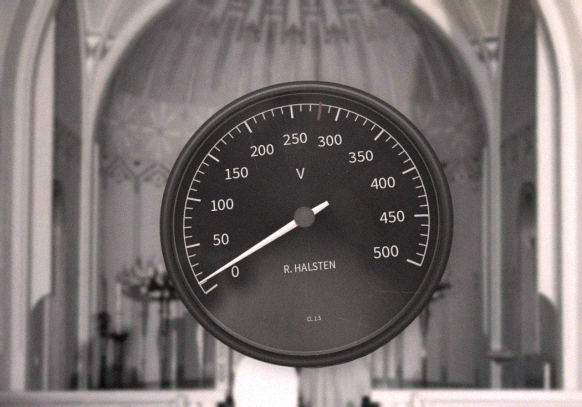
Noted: {"value": 10, "unit": "V"}
